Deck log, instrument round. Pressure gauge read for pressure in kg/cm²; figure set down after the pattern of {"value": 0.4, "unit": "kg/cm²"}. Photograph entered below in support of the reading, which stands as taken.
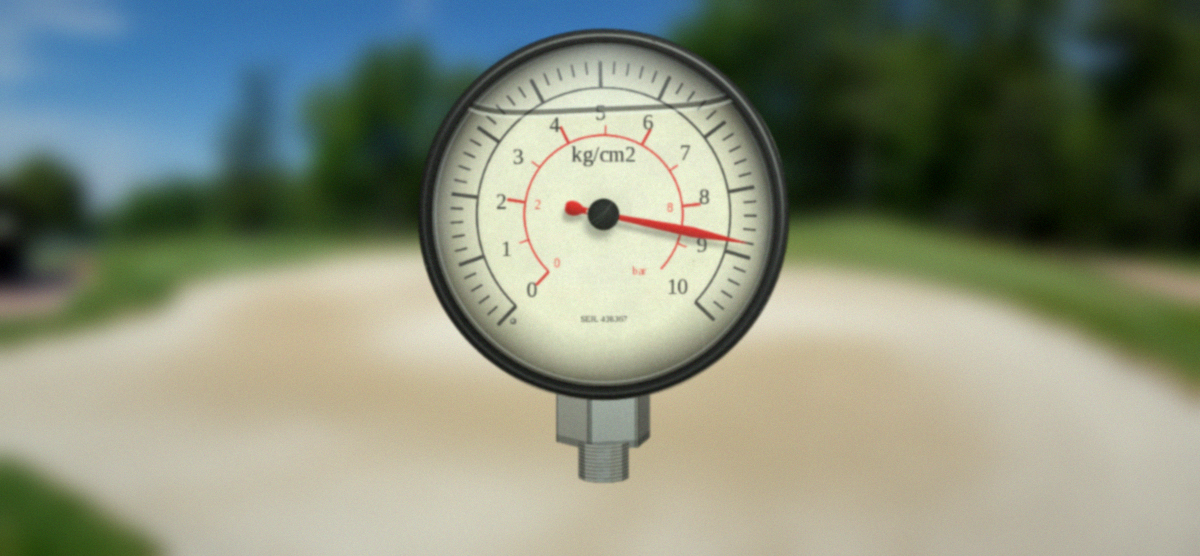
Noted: {"value": 8.8, "unit": "kg/cm²"}
